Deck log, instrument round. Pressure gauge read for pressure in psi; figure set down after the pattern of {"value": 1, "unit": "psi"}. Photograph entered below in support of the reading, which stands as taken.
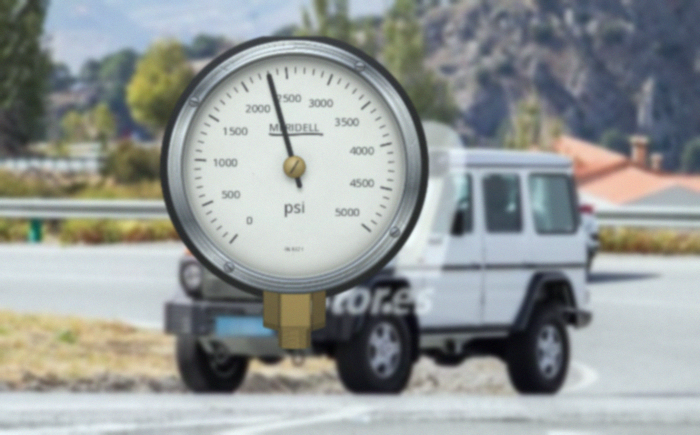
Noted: {"value": 2300, "unit": "psi"}
